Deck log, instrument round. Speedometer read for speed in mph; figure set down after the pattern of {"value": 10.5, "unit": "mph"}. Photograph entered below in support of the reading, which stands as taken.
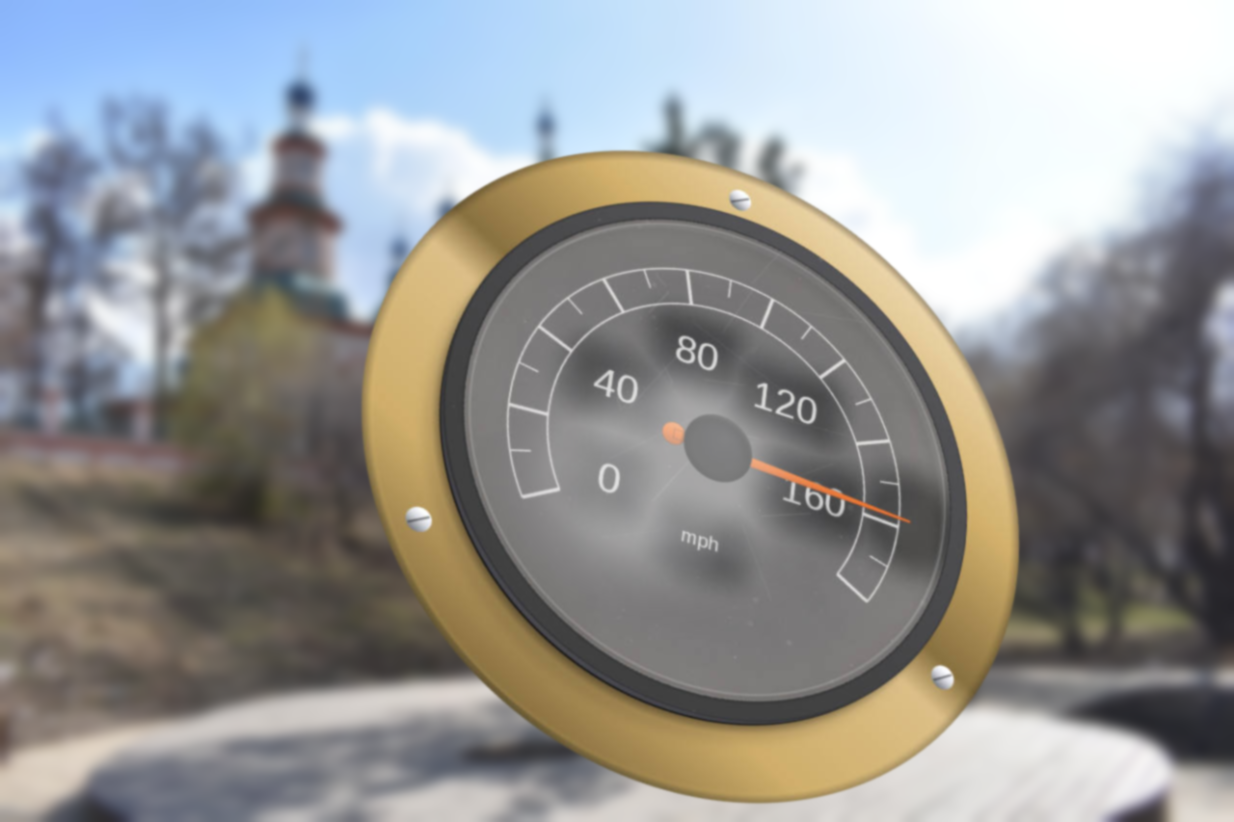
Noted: {"value": 160, "unit": "mph"}
